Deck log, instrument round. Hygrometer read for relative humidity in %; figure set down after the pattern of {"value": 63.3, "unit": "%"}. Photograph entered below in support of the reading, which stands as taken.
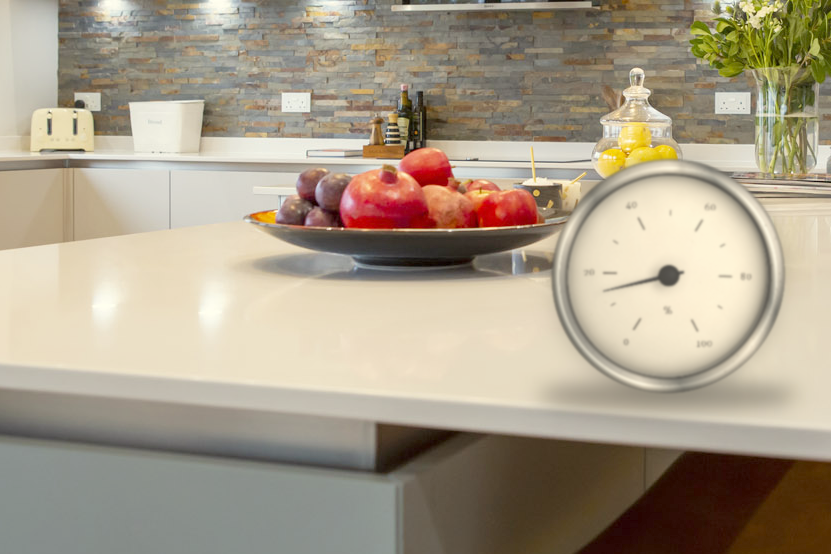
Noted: {"value": 15, "unit": "%"}
